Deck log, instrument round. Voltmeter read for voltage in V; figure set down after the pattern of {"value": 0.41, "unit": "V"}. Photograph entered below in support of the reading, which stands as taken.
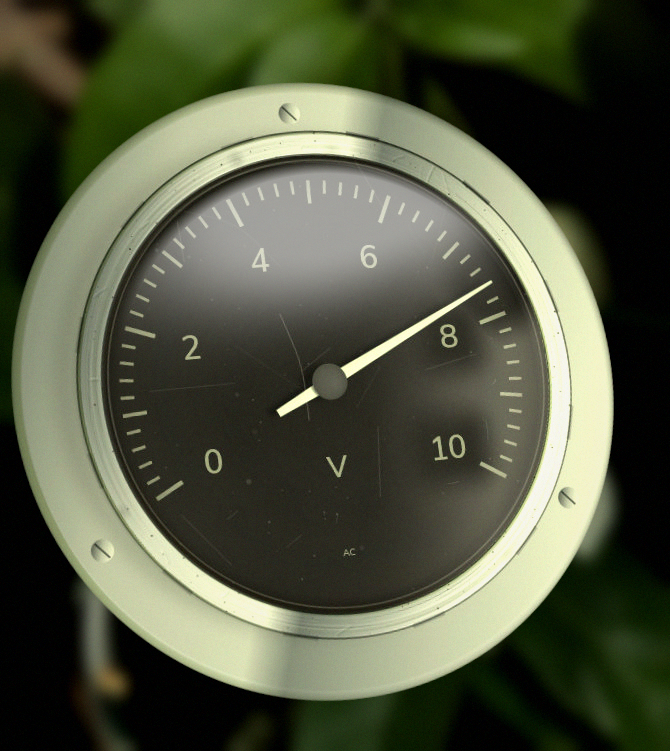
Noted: {"value": 7.6, "unit": "V"}
